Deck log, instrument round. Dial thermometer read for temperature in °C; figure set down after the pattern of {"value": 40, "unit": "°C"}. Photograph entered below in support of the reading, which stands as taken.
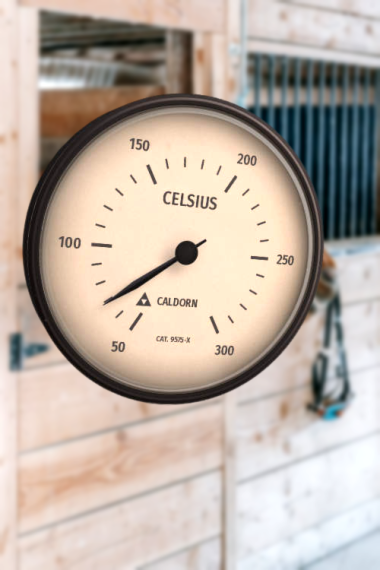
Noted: {"value": 70, "unit": "°C"}
